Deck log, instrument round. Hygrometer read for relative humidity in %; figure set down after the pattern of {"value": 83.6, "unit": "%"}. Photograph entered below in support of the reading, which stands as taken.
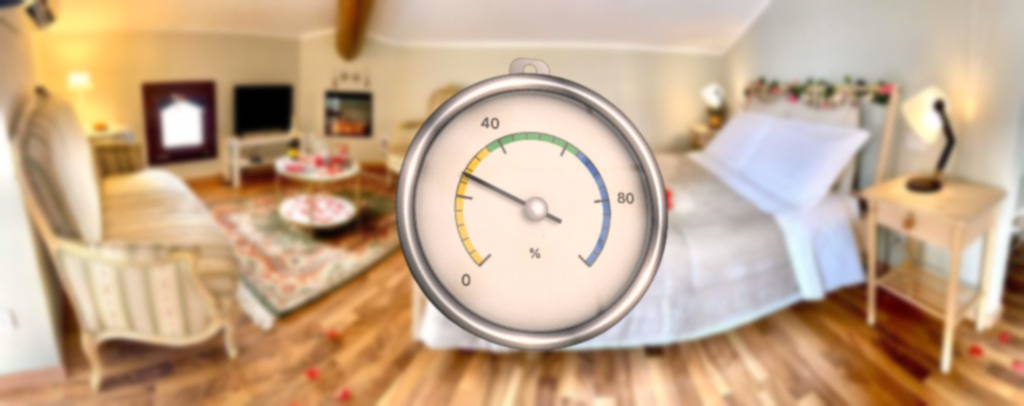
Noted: {"value": 26, "unit": "%"}
